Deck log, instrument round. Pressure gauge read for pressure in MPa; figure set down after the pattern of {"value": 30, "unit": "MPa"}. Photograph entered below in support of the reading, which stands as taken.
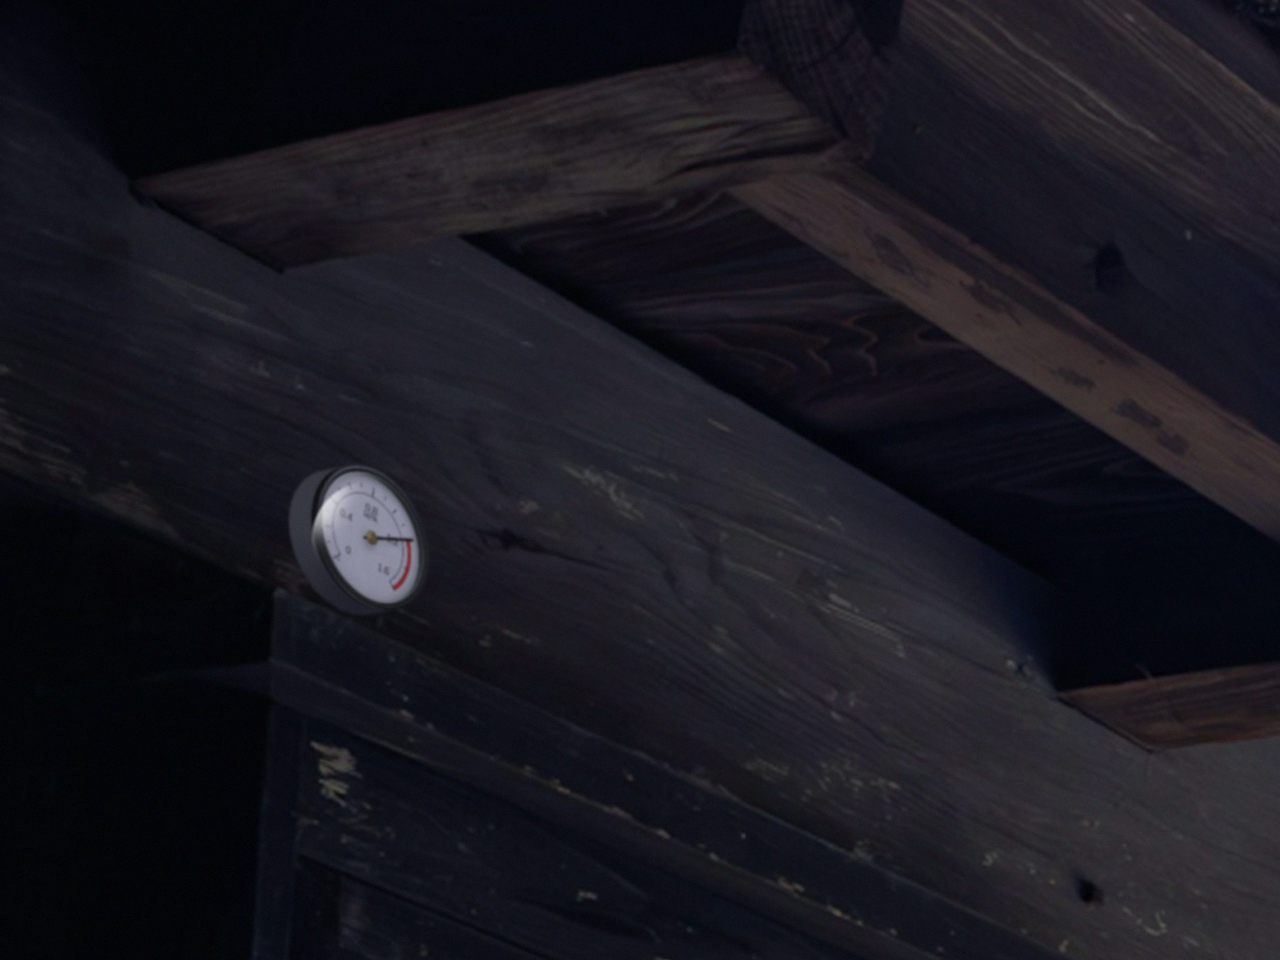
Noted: {"value": 1.2, "unit": "MPa"}
